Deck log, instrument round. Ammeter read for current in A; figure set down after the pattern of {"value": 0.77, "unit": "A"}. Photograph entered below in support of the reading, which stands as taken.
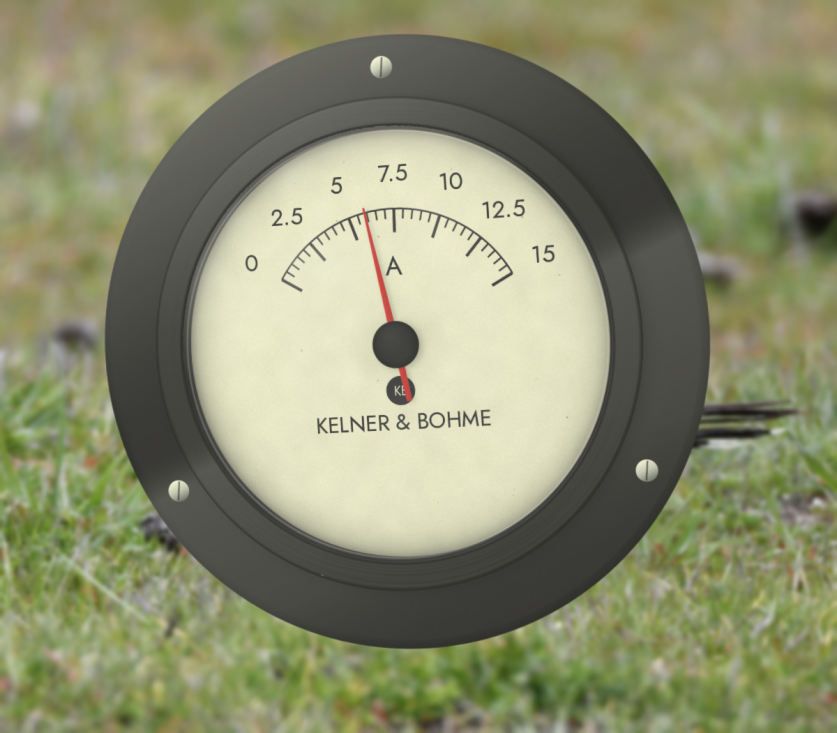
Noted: {"value": 6, "unit": "A"}
